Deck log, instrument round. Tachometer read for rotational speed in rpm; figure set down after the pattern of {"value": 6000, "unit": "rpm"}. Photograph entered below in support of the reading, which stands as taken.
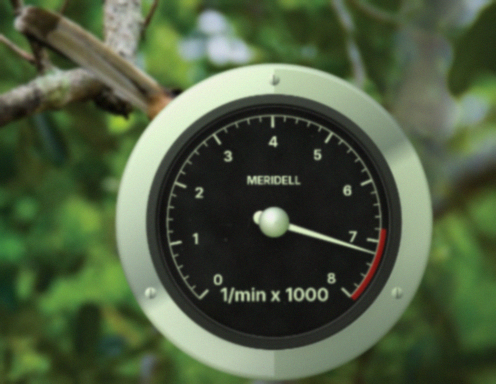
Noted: {"value": 7200, "unit": "rpm"}
